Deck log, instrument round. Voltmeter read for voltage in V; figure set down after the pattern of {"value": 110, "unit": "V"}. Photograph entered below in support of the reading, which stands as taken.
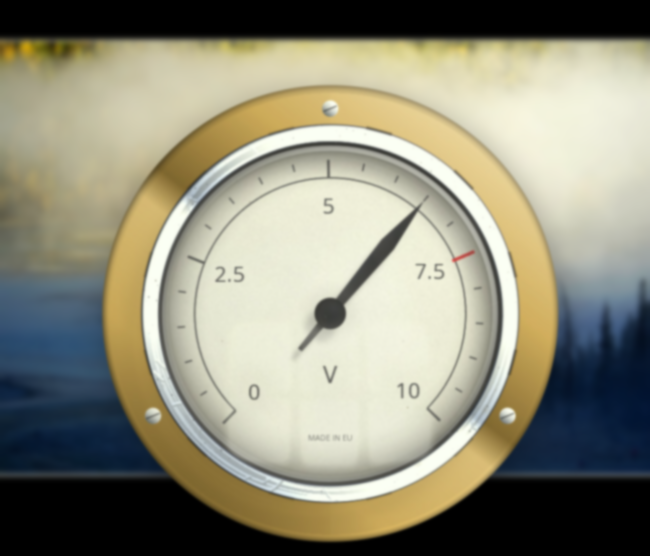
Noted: {"value": 6.5, "unit": "V"}
